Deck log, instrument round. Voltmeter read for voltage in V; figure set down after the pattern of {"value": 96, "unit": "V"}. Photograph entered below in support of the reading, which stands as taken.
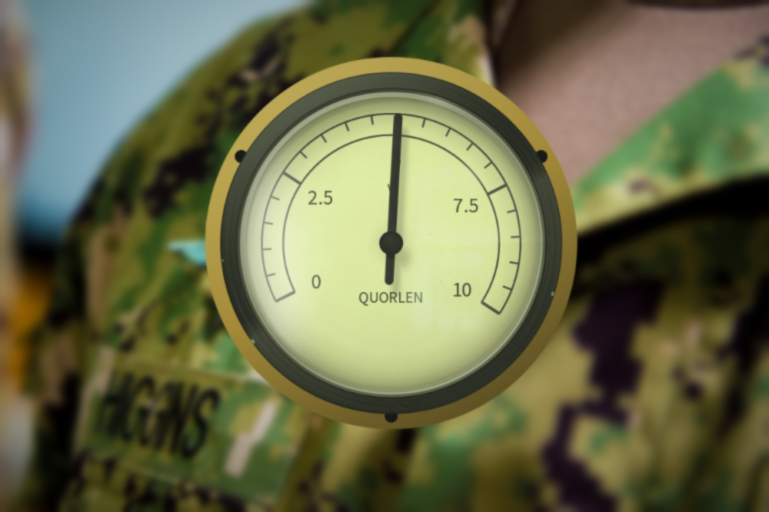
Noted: {"value": 5, "unit": "V"}
